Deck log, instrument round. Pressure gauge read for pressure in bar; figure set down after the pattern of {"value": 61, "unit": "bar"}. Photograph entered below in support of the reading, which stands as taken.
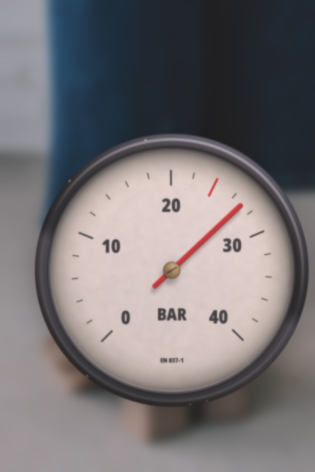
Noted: {"value": 27, "unit": "bar"}
